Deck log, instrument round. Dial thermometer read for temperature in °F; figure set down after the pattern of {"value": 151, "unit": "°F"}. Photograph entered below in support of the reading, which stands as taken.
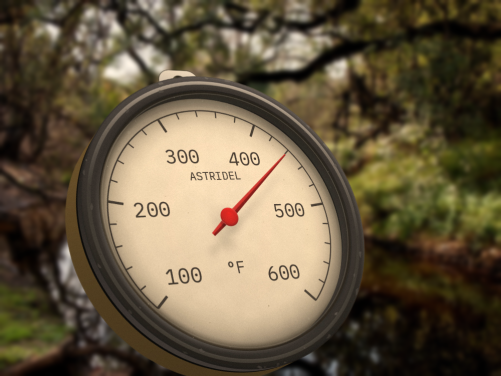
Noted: {"value": 440, "unit": "°F"}
